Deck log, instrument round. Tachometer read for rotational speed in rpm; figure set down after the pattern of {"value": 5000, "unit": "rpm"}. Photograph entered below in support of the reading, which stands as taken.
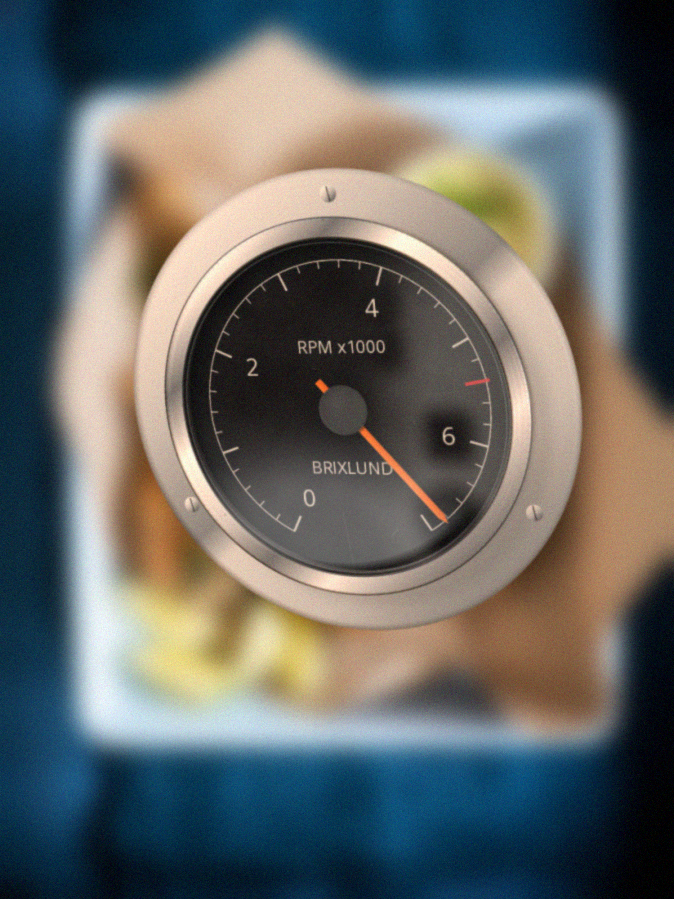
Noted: {"value": 6800, "unit": "rpm"}
